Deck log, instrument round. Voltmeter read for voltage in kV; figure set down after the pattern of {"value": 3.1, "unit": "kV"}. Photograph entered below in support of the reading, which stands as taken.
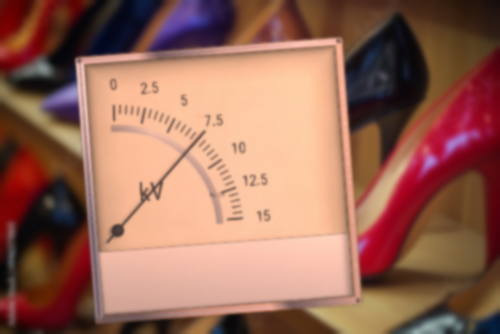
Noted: {"value": 7.5, "unit": "kV"}
